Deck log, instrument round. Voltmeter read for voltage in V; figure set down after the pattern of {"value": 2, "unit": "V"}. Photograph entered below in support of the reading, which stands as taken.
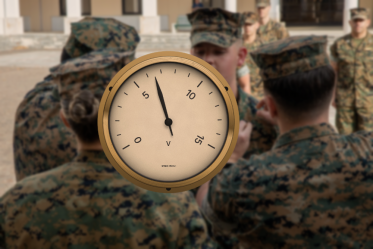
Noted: {"value": 6.5, "unit": "V"}
